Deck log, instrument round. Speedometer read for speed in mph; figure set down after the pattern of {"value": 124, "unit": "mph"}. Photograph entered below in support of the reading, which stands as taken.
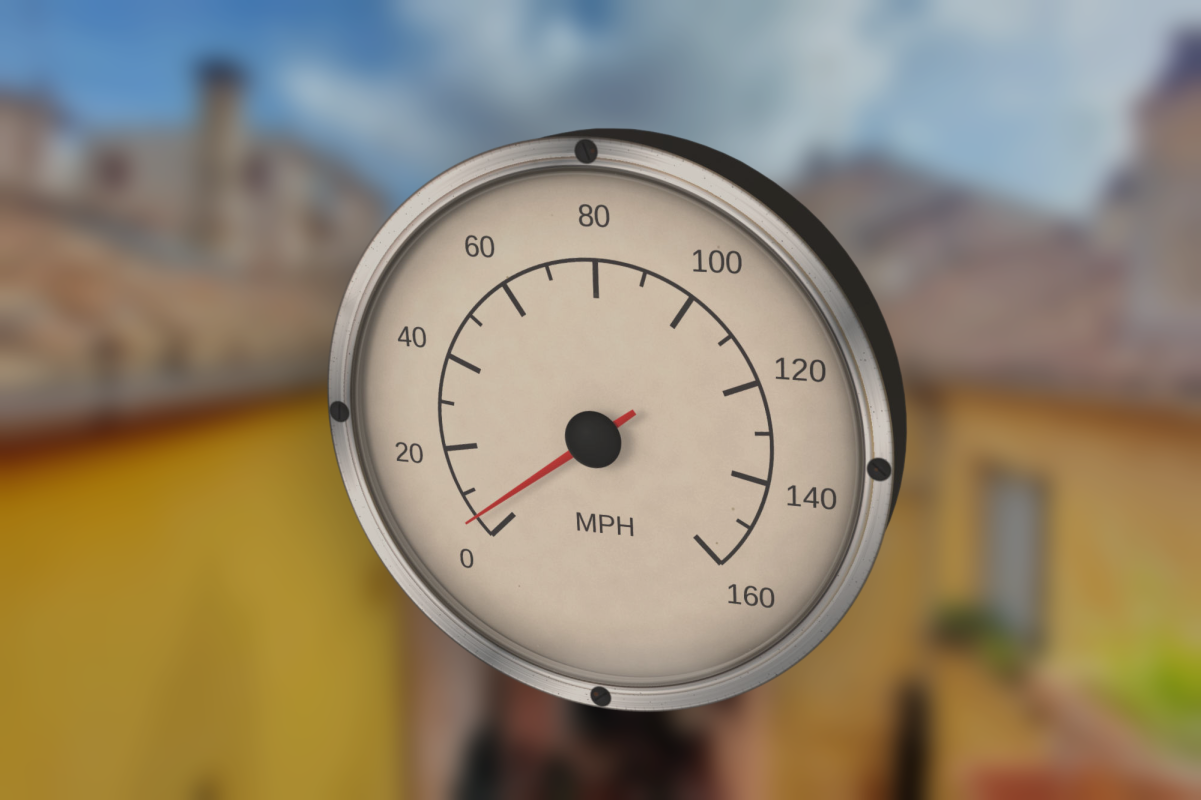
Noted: {"value": 5, "unit": "mph"}
